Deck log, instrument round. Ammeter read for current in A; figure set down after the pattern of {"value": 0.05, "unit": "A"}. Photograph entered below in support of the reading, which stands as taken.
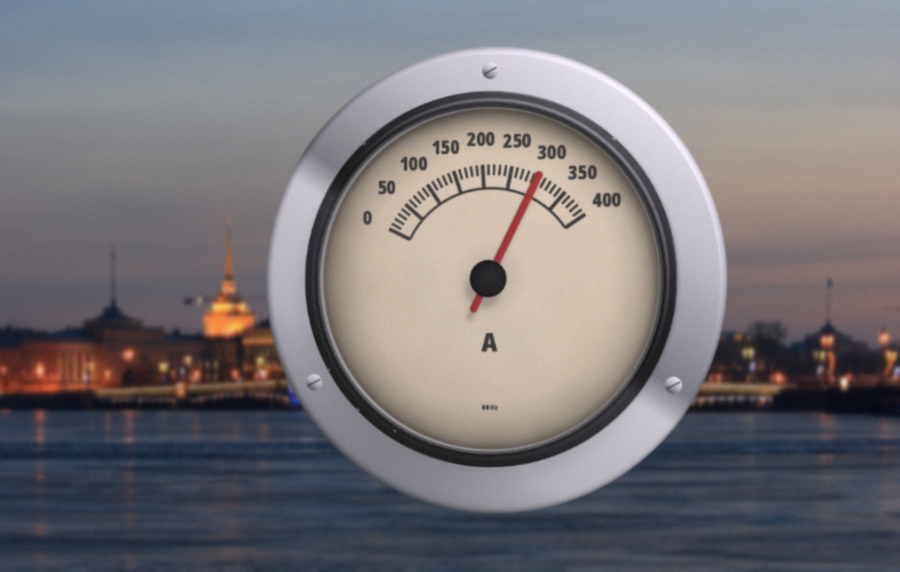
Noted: {"value": 300, "unit": "A"}
